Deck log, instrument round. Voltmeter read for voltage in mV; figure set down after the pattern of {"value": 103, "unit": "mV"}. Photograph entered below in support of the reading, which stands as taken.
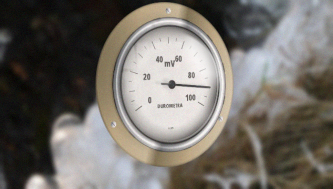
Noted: {"value": 90, "unit": "mV"}
